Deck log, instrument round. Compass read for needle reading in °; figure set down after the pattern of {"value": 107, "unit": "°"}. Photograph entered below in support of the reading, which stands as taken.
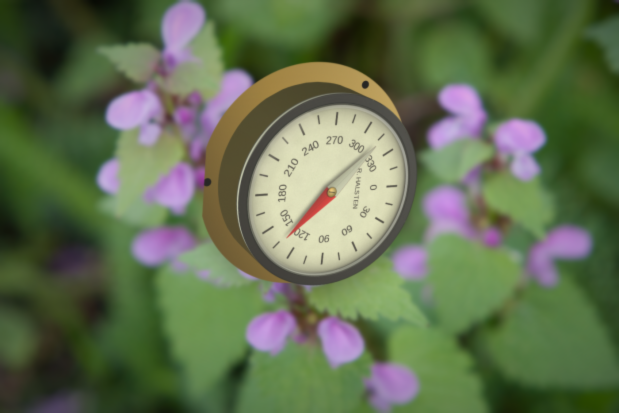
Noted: {"value": 135, "unit": "°"}
